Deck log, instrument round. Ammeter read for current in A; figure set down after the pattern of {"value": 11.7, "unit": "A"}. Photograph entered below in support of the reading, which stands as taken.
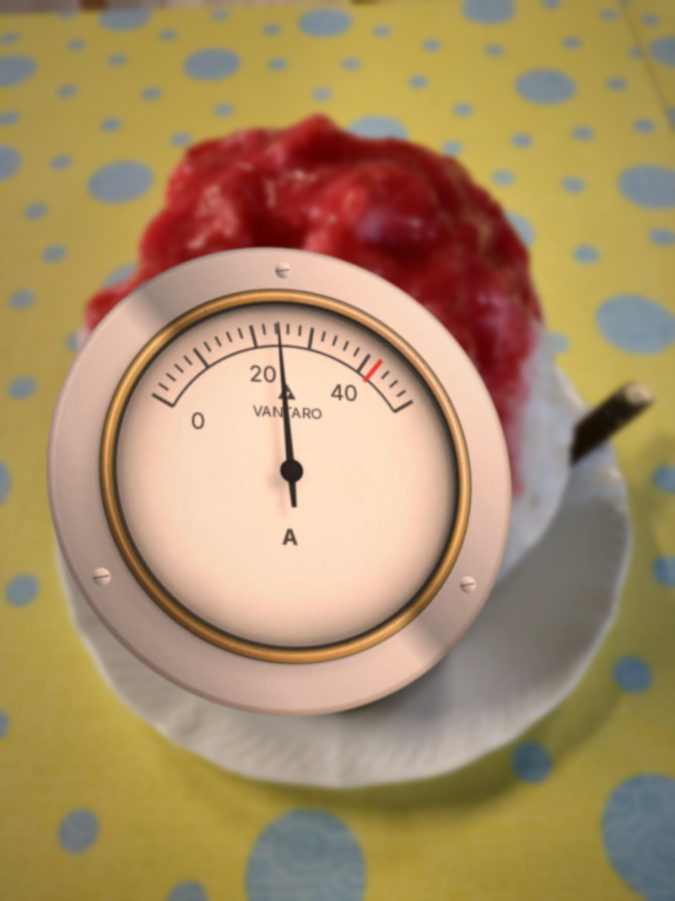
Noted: {"value": 24, "unit": "A"}
